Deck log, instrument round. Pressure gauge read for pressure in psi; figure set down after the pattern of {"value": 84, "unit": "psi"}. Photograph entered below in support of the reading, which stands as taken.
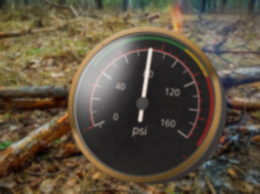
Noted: {"value": 80, "unit": "psi"}
